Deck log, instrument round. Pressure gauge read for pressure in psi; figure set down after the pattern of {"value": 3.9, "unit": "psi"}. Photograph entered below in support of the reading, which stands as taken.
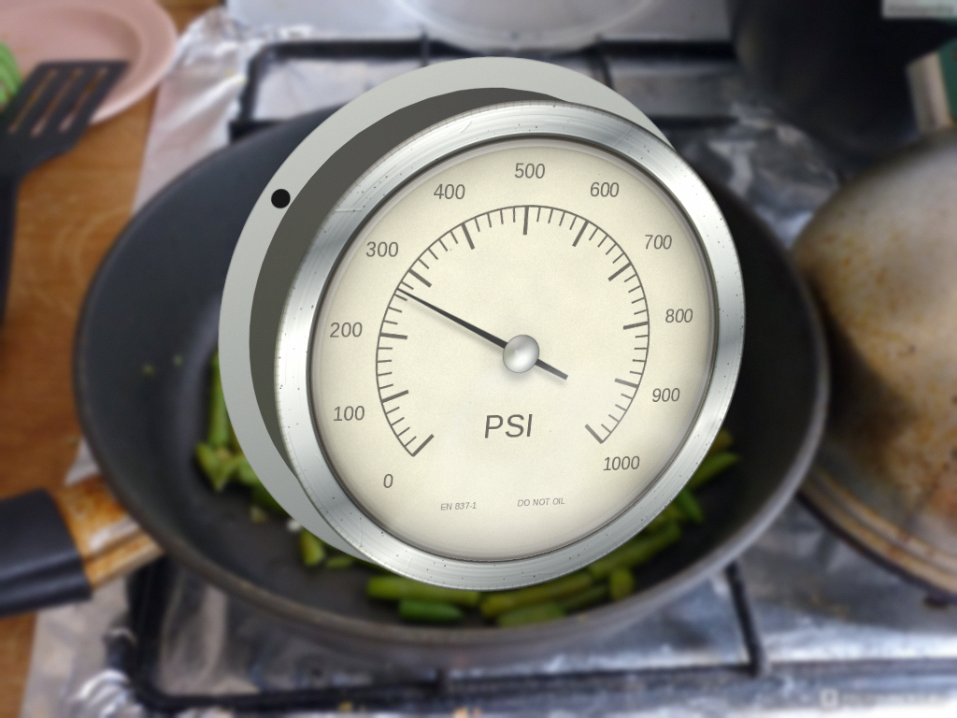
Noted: {"value": 270, "unit": "psi"}
